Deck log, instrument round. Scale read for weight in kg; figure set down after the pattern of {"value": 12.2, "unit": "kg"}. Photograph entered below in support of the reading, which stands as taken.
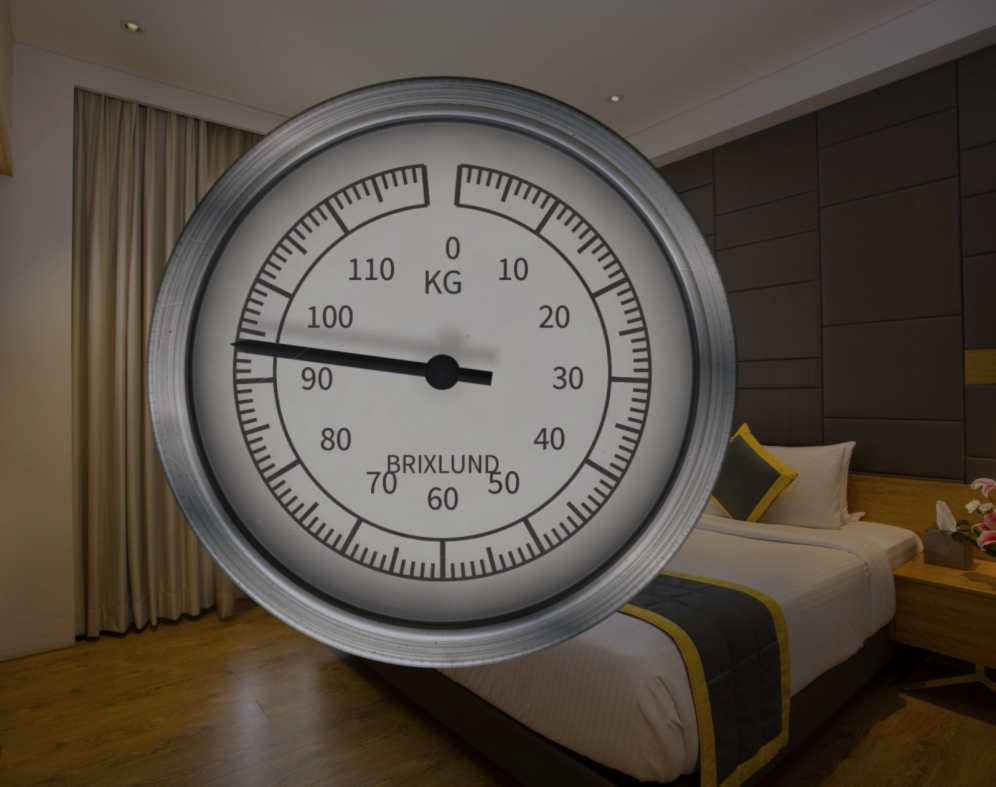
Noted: {"value": 93.5, "unit": "kg"}
